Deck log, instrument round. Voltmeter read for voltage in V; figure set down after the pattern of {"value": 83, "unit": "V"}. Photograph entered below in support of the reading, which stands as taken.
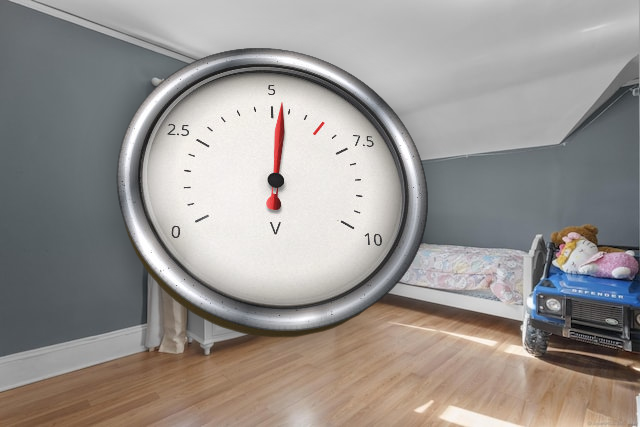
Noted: {"value": 5.25, "unit": "V"}
